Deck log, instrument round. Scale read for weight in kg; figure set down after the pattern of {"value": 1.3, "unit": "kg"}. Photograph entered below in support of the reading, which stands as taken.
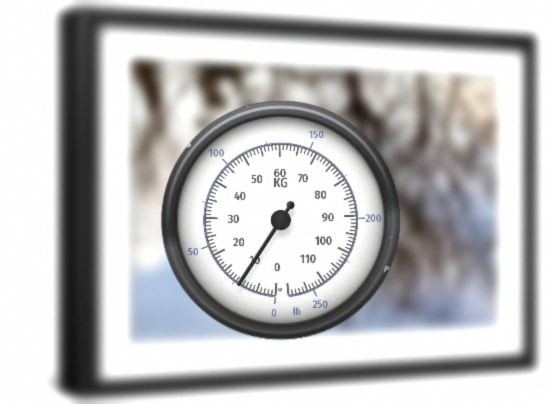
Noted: {"value": 10, "unit": "kg"}
